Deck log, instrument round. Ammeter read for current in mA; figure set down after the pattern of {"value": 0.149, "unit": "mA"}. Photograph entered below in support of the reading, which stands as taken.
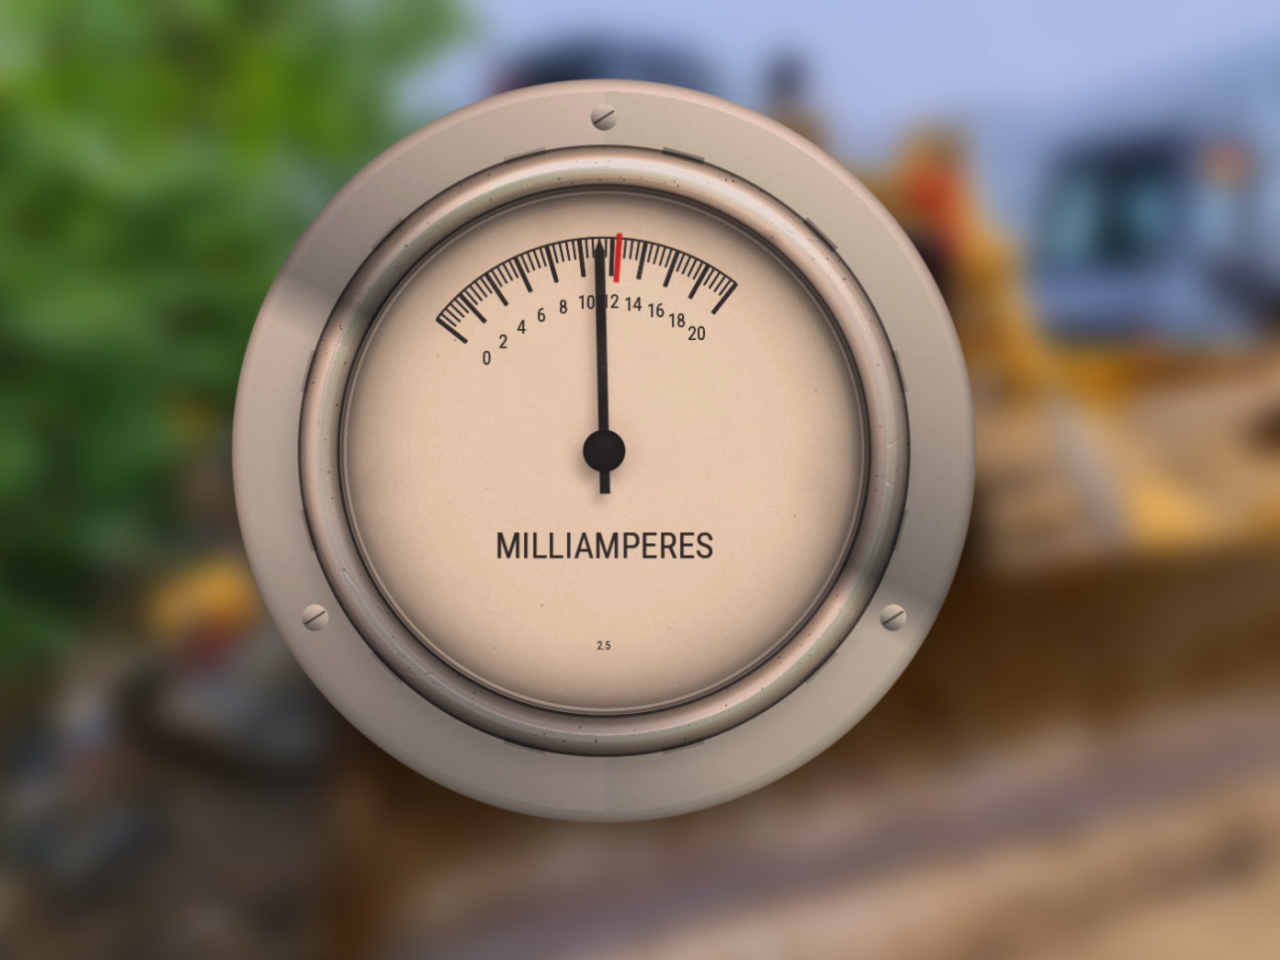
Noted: {"value": 11.2, "unit": "mA"}
